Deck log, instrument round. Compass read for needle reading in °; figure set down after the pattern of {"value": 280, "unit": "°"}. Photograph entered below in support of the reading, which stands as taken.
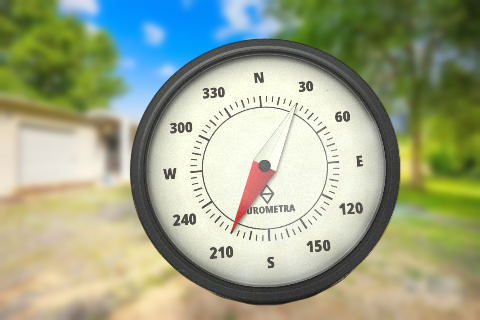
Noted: {"value": 210, "unit": "°"}
